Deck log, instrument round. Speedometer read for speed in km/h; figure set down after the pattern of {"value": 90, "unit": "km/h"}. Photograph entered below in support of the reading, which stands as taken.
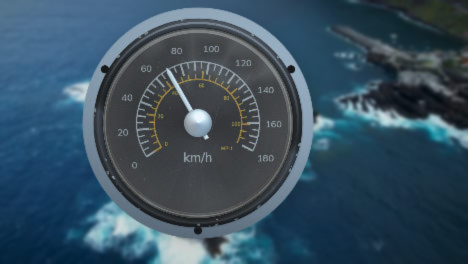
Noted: {"value": 70, "unit": "km/h"}
